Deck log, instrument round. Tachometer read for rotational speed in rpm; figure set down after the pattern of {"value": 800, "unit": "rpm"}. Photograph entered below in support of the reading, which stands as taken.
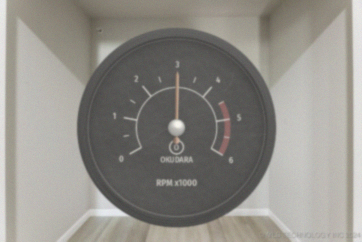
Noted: {"value": 3000, "unit": "rpm"}
